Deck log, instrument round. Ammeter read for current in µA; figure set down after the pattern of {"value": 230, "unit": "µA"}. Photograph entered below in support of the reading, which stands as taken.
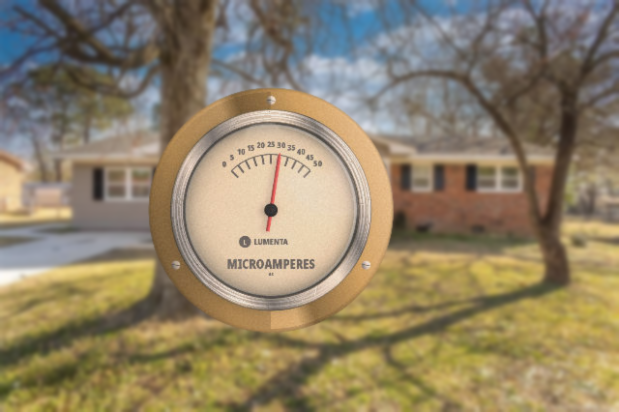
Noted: {"value": 30, "unit": "µA"}
